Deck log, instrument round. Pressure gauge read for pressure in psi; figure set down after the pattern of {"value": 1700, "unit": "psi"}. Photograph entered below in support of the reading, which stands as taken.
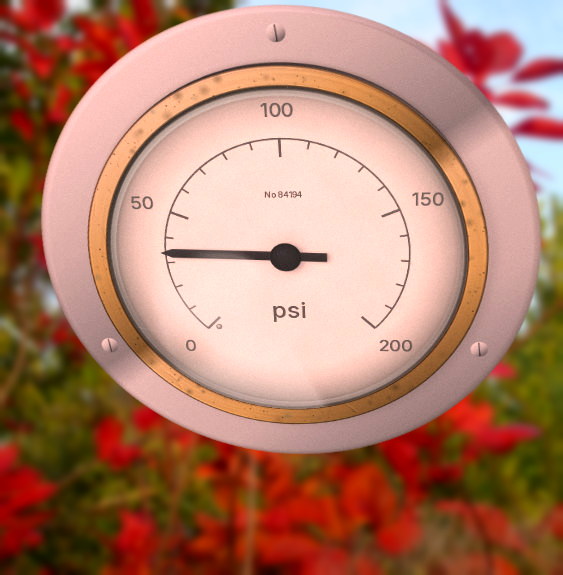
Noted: {"value": 35, "unit": "psi"}
